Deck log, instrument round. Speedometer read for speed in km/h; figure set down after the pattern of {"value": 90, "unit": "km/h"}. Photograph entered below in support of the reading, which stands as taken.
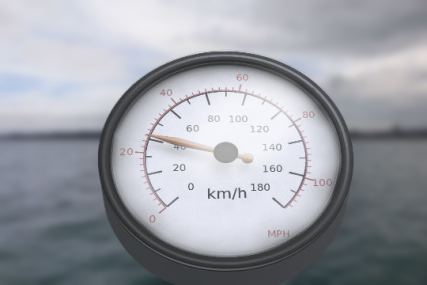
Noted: {"value": 40, "unit": "km/h"}
